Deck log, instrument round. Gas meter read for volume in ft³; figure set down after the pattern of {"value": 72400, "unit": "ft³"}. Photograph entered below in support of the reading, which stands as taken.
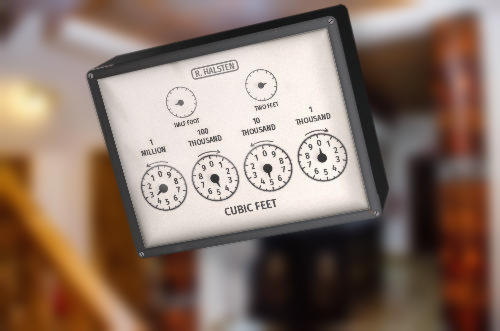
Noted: {"value": 345000, "unit": "ft³"}
